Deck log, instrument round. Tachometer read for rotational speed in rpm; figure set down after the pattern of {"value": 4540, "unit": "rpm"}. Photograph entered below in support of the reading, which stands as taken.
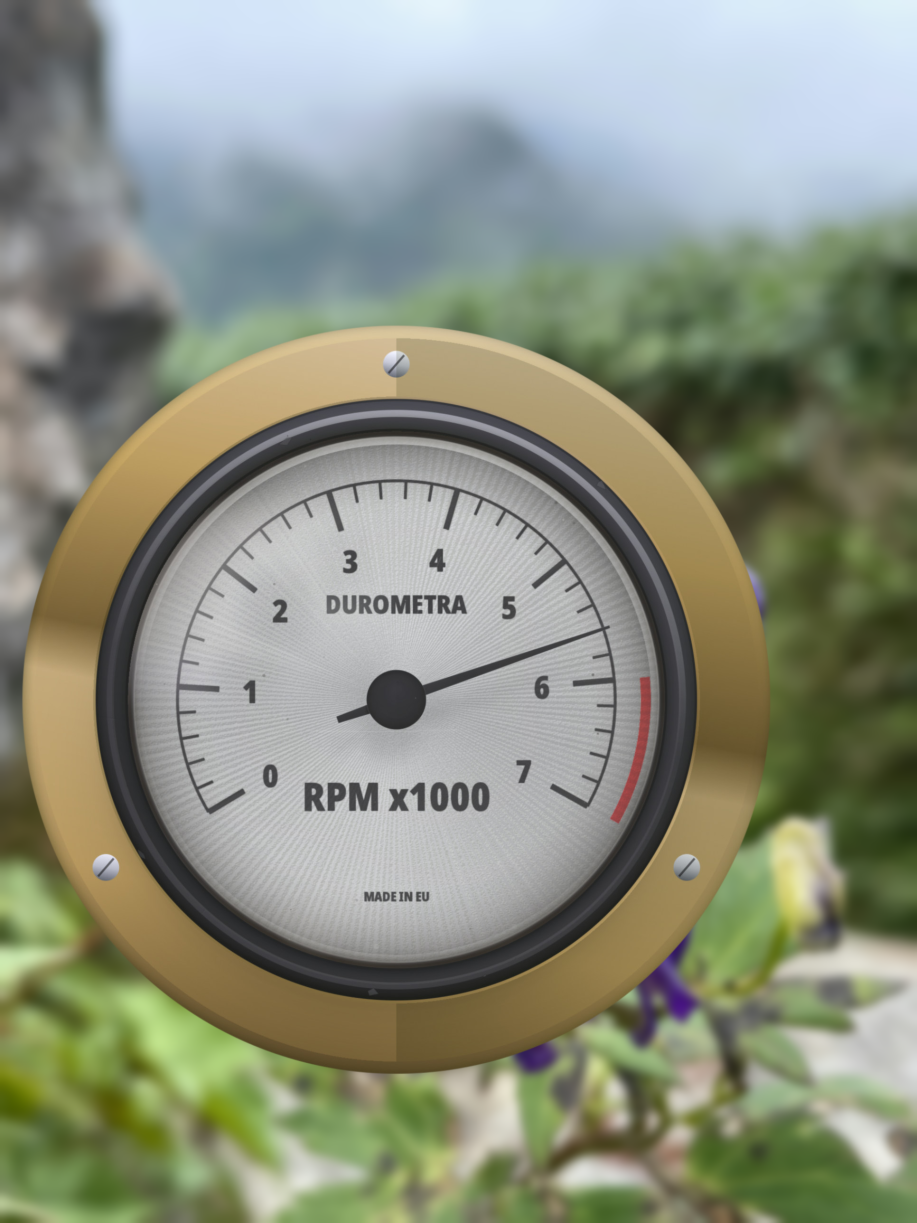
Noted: {"value": 5600, "unit": "rpm"}
